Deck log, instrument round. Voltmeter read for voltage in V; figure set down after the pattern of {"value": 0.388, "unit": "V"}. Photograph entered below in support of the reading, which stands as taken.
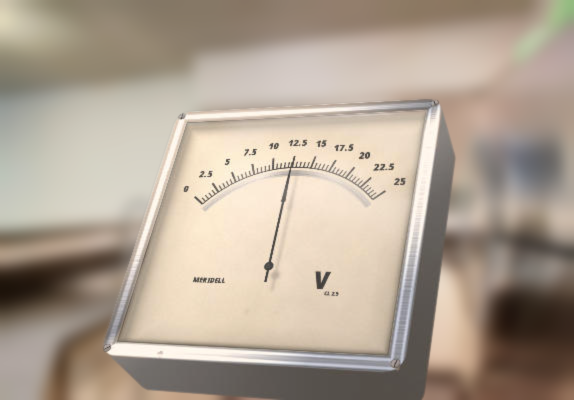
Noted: {"value": 12.5, "unit": "V"}
